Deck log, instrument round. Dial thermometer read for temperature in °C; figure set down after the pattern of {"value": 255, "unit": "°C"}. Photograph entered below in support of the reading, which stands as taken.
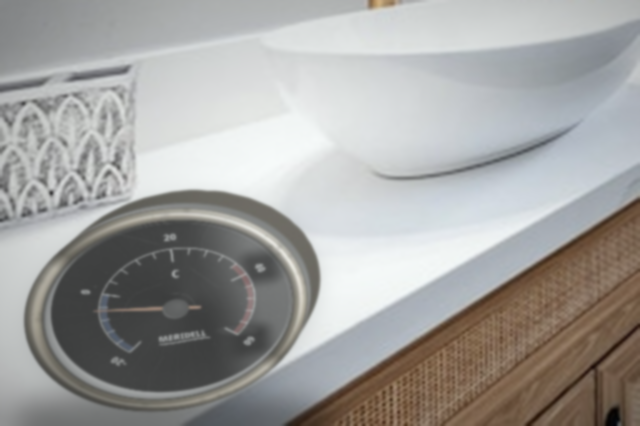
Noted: {"value": -4, "unit": "°C"}
